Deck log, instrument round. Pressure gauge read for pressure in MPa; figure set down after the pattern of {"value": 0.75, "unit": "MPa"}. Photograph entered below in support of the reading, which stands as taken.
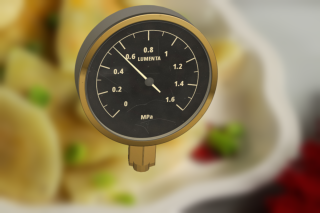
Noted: {"value": 0.55, "unit": "MPa"}
